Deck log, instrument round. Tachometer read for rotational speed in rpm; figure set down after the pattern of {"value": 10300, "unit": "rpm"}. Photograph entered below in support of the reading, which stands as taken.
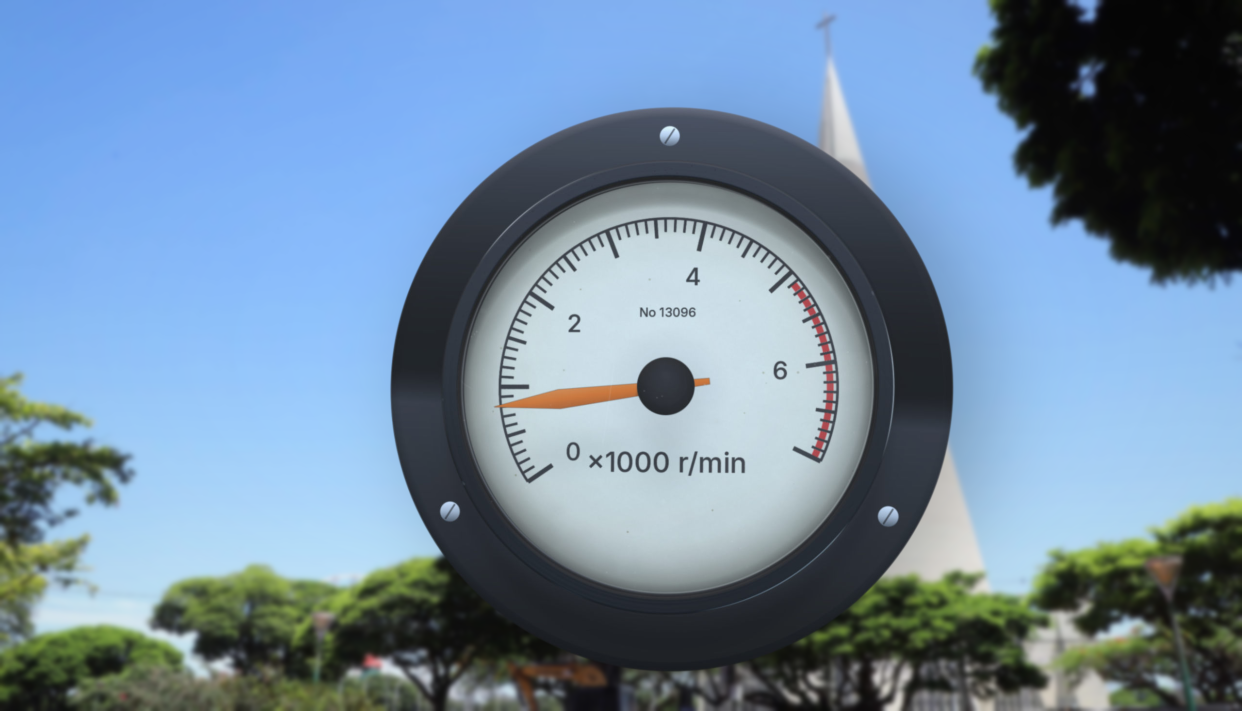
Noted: {"value": 800, "unit": "rpm"}
